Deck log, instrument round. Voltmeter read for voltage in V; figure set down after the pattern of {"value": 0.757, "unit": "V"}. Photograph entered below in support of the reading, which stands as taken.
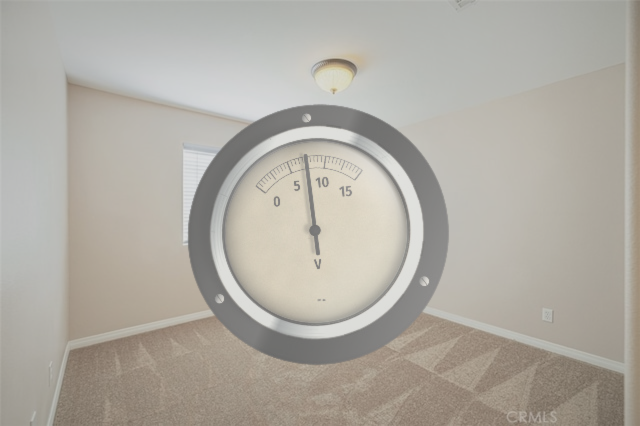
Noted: {"value": 7.5, "unit": "V"}
